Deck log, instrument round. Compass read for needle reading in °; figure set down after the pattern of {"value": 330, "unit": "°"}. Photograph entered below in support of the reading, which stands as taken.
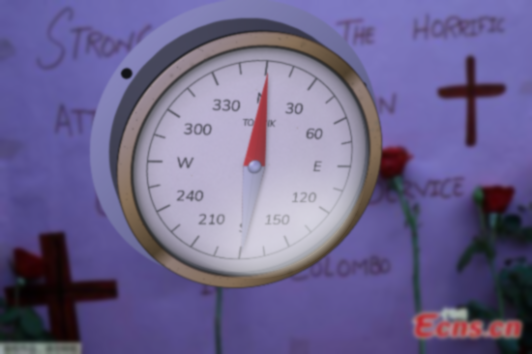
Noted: {"value": 0, "unit": "°"}
